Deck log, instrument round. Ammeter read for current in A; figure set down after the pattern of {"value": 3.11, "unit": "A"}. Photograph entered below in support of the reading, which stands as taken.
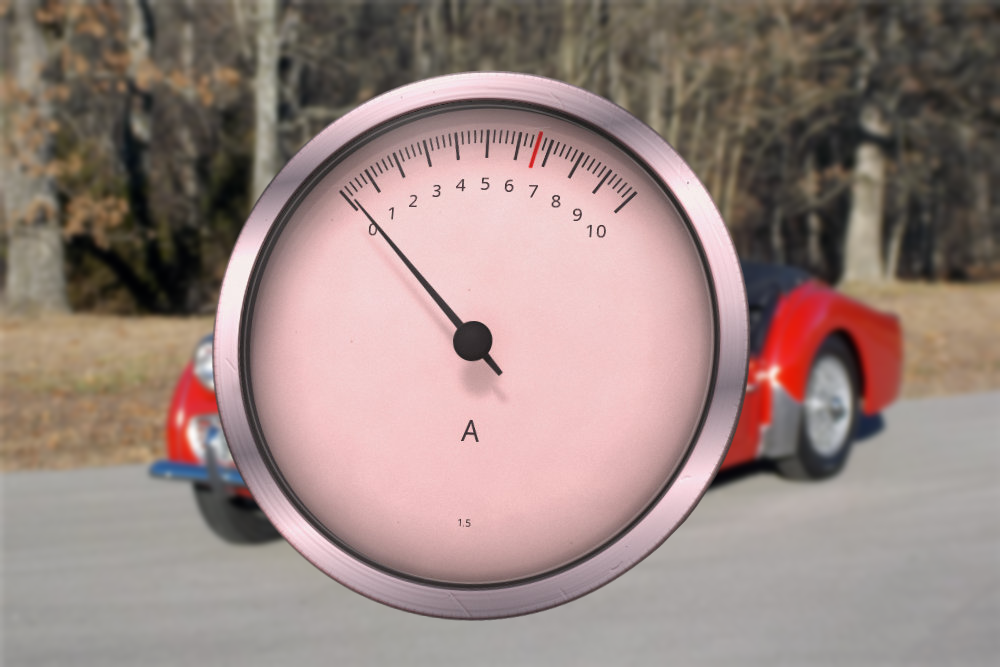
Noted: {"value": 0.2, "unit": "A"}
